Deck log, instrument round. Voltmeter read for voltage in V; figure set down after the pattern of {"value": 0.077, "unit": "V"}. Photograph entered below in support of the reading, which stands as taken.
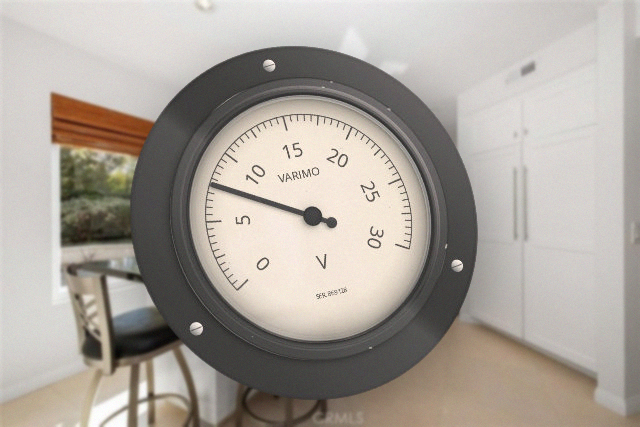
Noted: {"value": 7.5, "unit": "V"}
